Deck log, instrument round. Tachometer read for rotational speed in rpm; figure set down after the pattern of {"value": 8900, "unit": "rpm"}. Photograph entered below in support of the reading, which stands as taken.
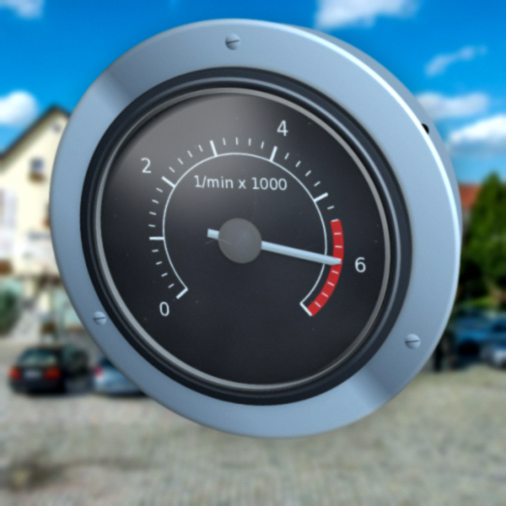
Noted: {"value": 6000, "unit": "rpm"}
